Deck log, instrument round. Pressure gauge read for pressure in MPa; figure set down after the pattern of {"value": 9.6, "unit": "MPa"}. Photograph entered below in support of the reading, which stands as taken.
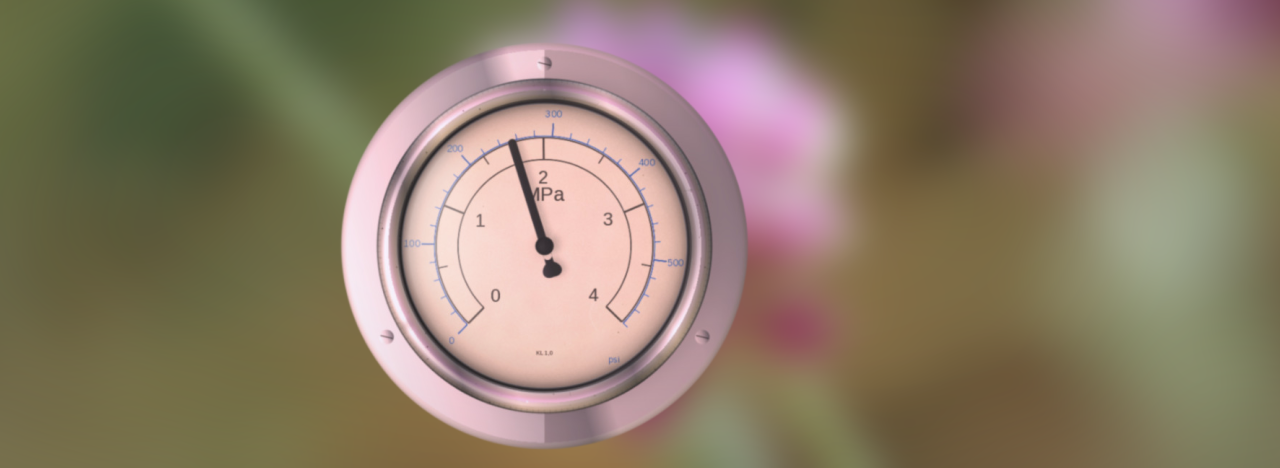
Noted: {"value": 1.75, "unit": "MPa"}
